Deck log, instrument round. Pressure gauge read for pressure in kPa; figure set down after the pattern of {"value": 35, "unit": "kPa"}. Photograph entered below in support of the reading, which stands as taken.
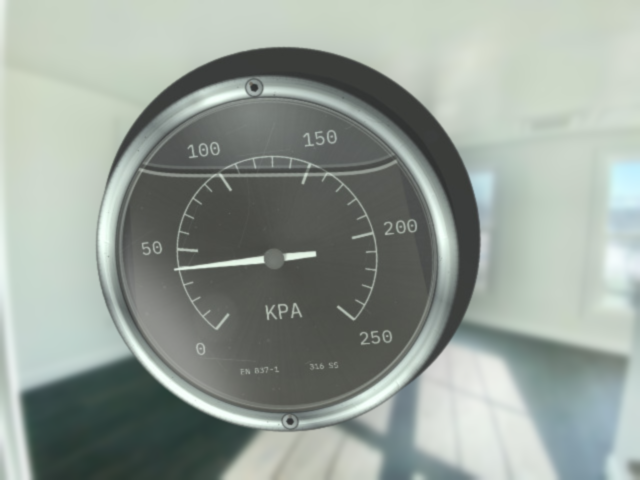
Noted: {"value": 40, "unit": "kPa"}
